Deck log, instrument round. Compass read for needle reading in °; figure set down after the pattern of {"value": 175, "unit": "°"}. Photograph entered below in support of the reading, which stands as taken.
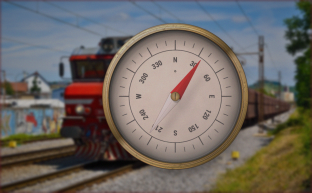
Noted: {"value": 35, "unit": "°"}
